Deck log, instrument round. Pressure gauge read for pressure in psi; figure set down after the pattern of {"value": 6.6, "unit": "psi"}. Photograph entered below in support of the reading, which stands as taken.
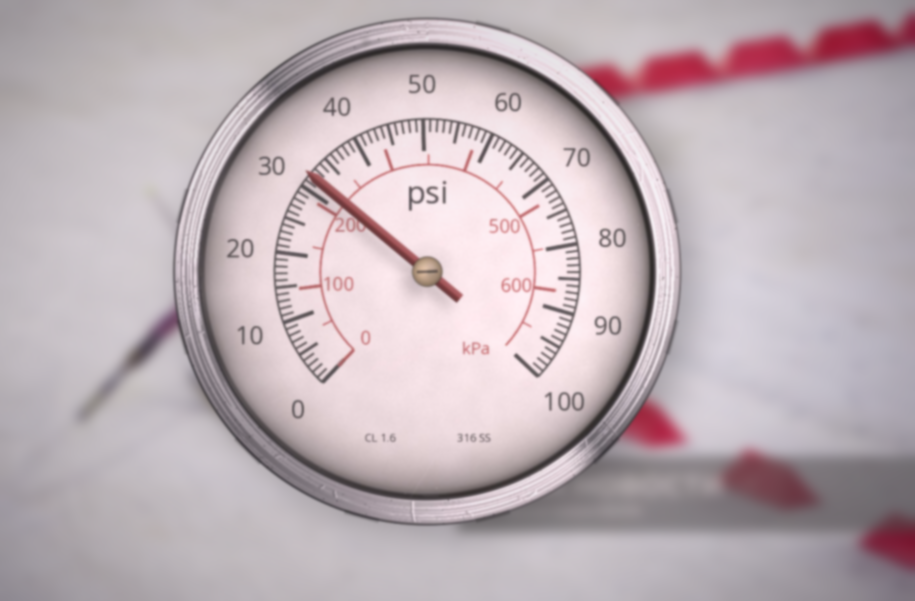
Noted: {"value": 32, "unit": "psi"}
